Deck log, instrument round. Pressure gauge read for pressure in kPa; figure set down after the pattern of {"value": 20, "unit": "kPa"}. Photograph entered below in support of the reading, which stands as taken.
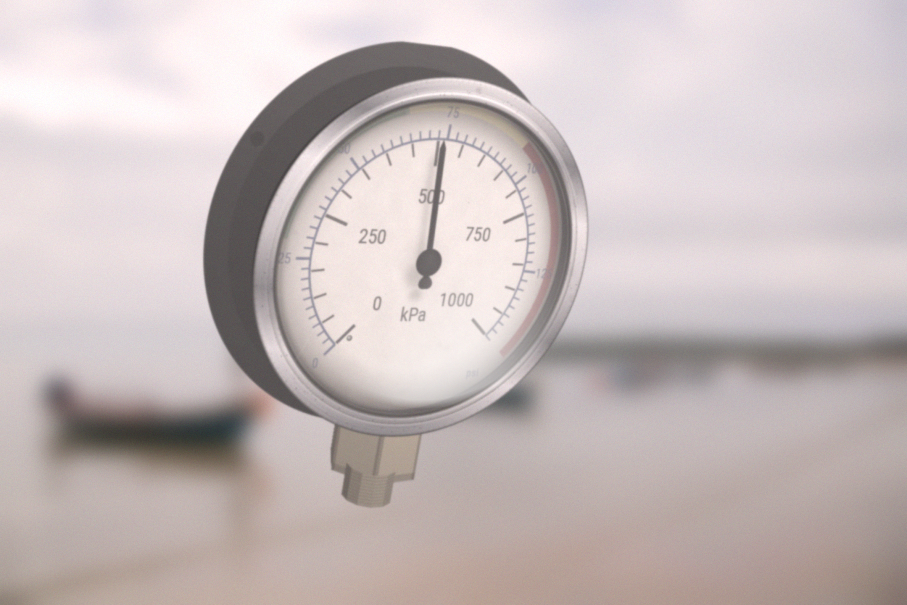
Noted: {"value": 500, "unit": "kPa"}
